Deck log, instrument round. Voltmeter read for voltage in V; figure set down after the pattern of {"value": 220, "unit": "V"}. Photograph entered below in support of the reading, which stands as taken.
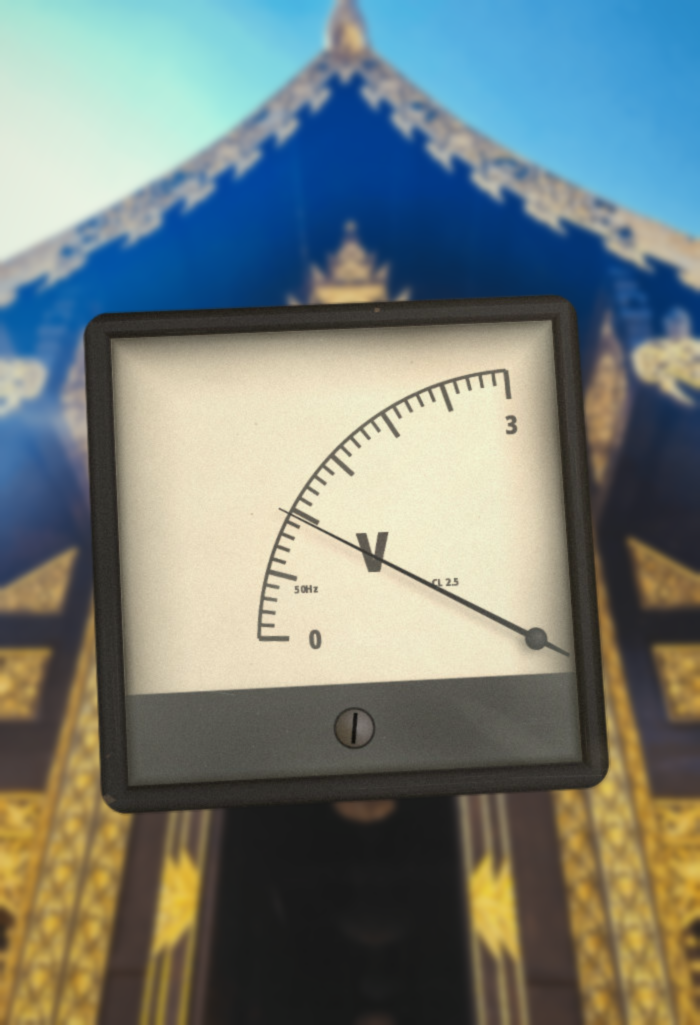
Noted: {"value": 0.95, "unit": "V"}
